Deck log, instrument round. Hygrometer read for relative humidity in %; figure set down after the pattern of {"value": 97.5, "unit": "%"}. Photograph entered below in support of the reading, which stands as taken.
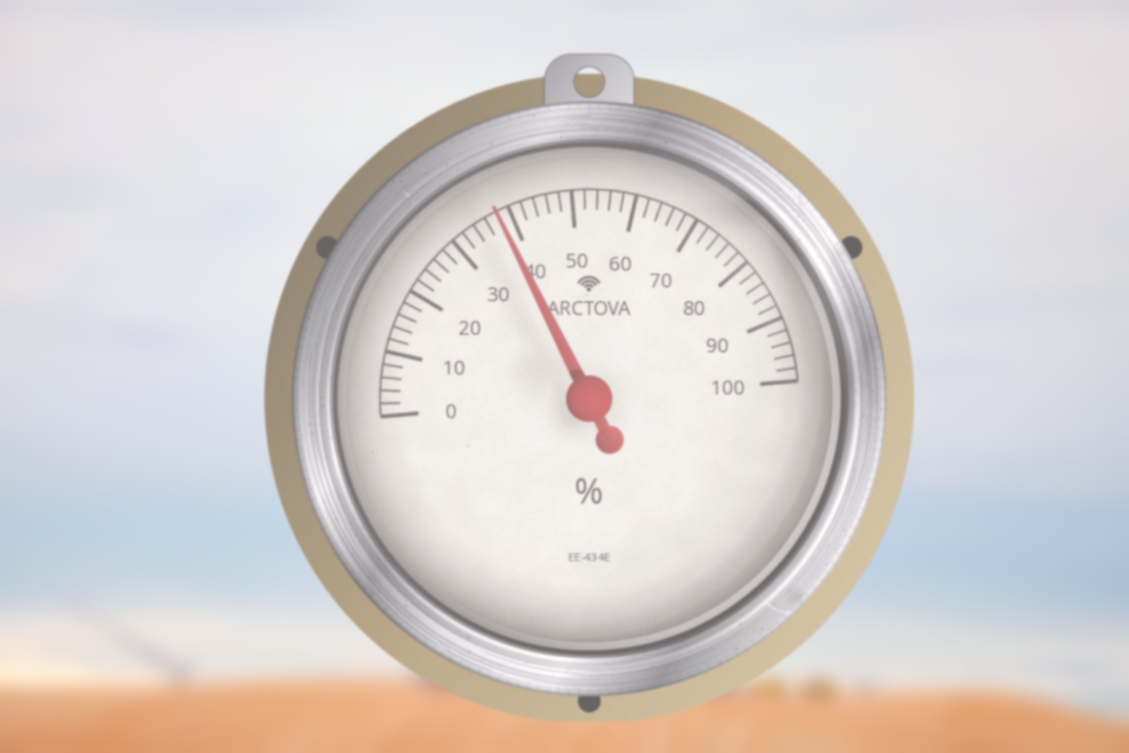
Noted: {"value": 38, "unit": "%"}
